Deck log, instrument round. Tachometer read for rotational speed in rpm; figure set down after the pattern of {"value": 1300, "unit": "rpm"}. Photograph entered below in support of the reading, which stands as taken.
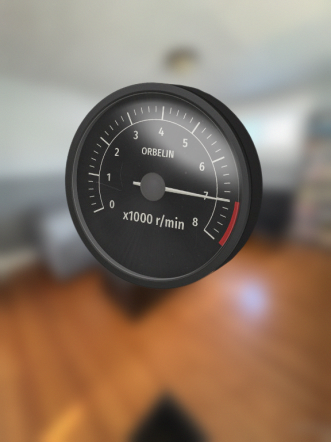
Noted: {"value": 7000, "unit": "rpm"}
